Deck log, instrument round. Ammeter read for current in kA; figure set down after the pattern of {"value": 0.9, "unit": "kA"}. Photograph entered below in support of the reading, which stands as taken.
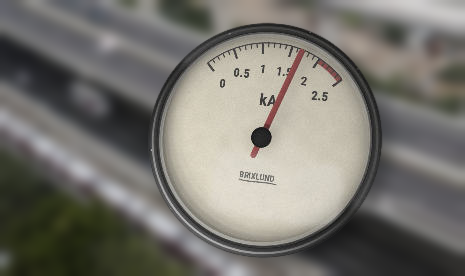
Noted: {"value": 1.7, "unit": "kA"}
